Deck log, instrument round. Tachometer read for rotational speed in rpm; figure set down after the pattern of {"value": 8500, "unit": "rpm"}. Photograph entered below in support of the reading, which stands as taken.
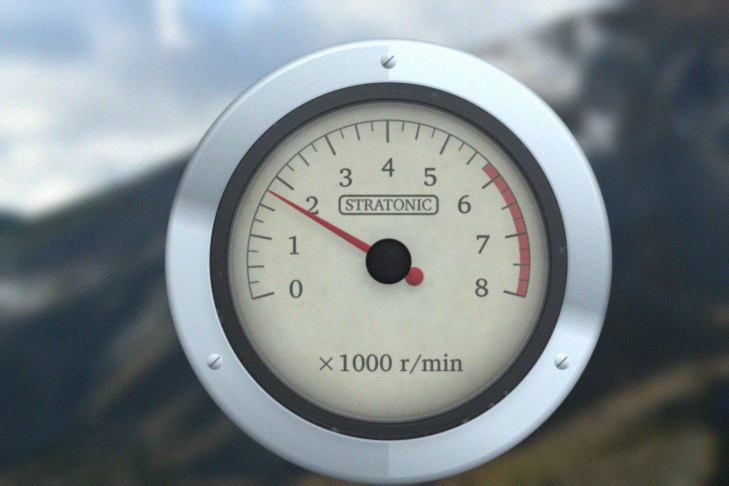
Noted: {"value": 1750, "unit": "rpm"}
